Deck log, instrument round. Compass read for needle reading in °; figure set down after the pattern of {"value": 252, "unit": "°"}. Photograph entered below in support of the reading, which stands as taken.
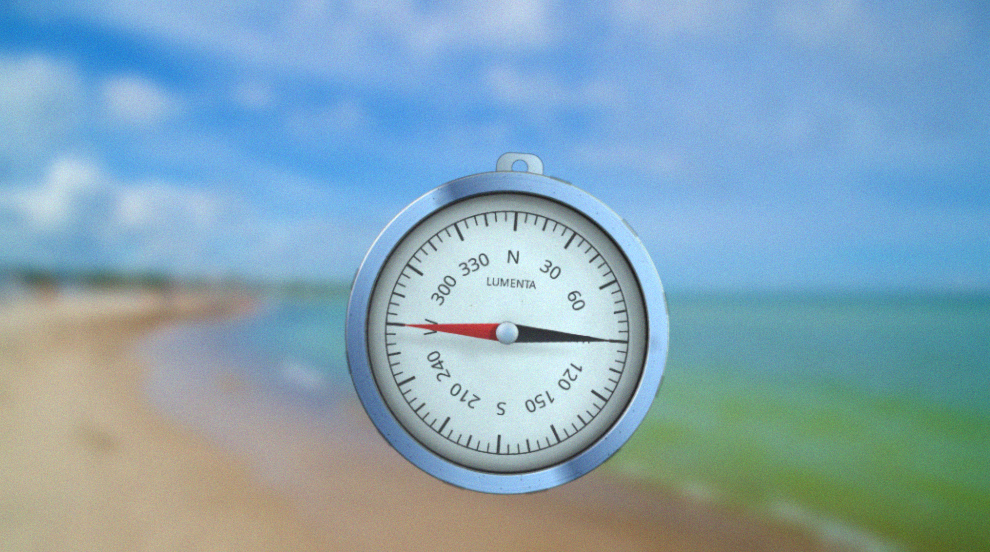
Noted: {"value": 270, "unit": "°"}
